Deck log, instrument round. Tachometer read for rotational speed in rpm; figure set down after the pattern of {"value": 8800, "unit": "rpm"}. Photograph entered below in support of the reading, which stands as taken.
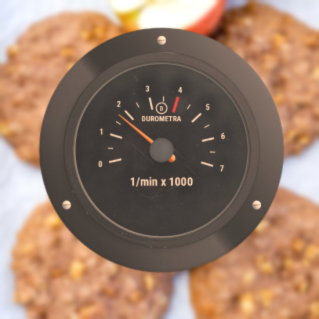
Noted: {"value": 1750, "unit": "rpm"}
